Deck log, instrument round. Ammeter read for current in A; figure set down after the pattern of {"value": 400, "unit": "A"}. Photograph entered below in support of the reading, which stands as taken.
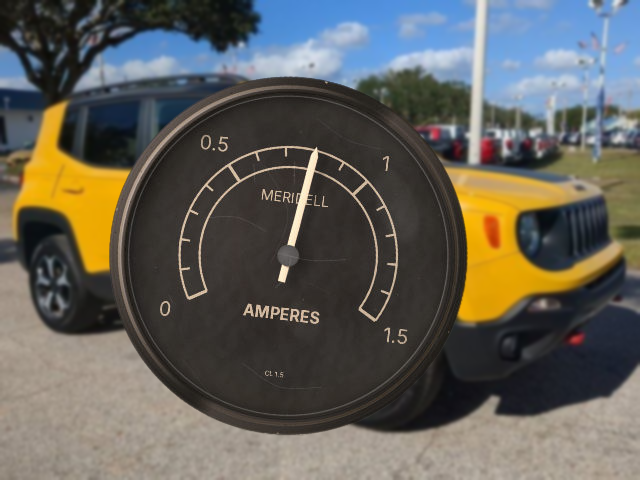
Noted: {"value": 0.8, "unit": "A"}
